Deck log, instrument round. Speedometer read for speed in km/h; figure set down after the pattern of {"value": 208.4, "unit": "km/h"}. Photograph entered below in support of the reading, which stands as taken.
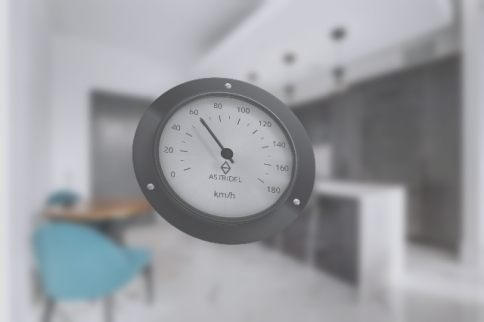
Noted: {"value": 60, "unit": "km/h"}
